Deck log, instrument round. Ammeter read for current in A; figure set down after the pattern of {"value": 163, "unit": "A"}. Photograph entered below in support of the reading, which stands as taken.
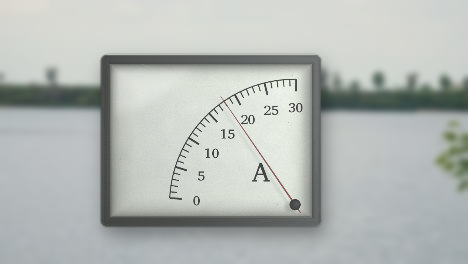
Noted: {"value": 18, "unit": "A"}
